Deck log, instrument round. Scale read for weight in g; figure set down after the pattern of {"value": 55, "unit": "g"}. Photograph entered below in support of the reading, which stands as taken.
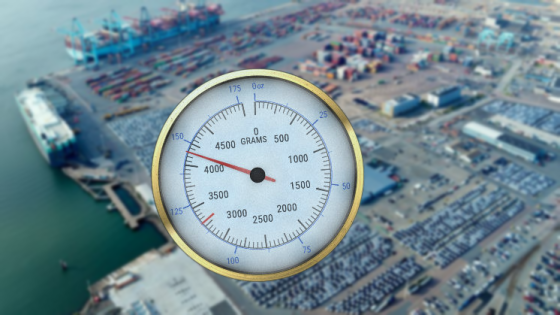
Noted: {"value": 4150, "unit": "g"}
